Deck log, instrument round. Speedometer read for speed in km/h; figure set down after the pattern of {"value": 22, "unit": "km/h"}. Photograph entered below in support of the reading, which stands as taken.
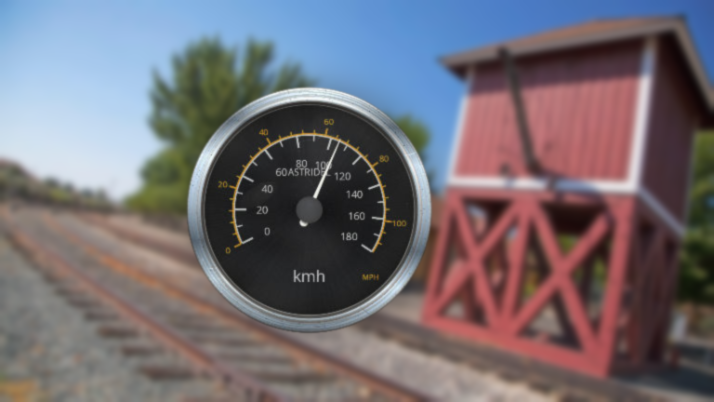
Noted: {"value": 105, "unit": "km/h"}
